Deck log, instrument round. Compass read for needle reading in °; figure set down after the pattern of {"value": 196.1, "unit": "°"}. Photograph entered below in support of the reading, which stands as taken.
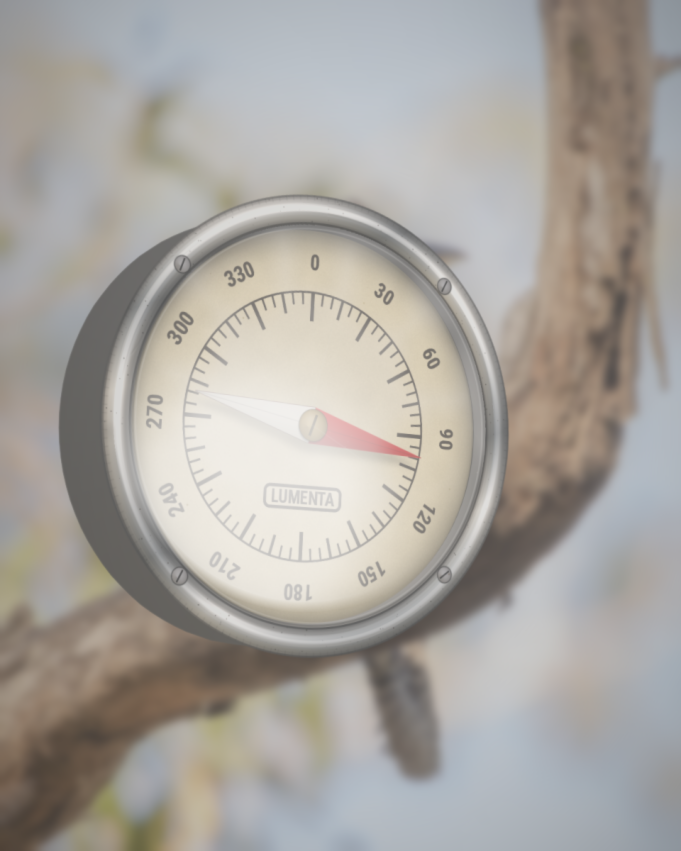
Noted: {"value": 100, "unit": "°"}
